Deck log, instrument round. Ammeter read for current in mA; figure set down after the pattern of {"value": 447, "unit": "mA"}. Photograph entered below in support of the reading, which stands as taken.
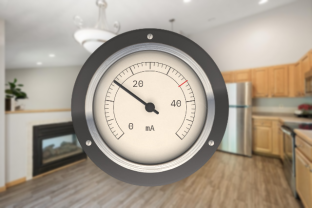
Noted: {"value": 15, "unit": "mA"}
